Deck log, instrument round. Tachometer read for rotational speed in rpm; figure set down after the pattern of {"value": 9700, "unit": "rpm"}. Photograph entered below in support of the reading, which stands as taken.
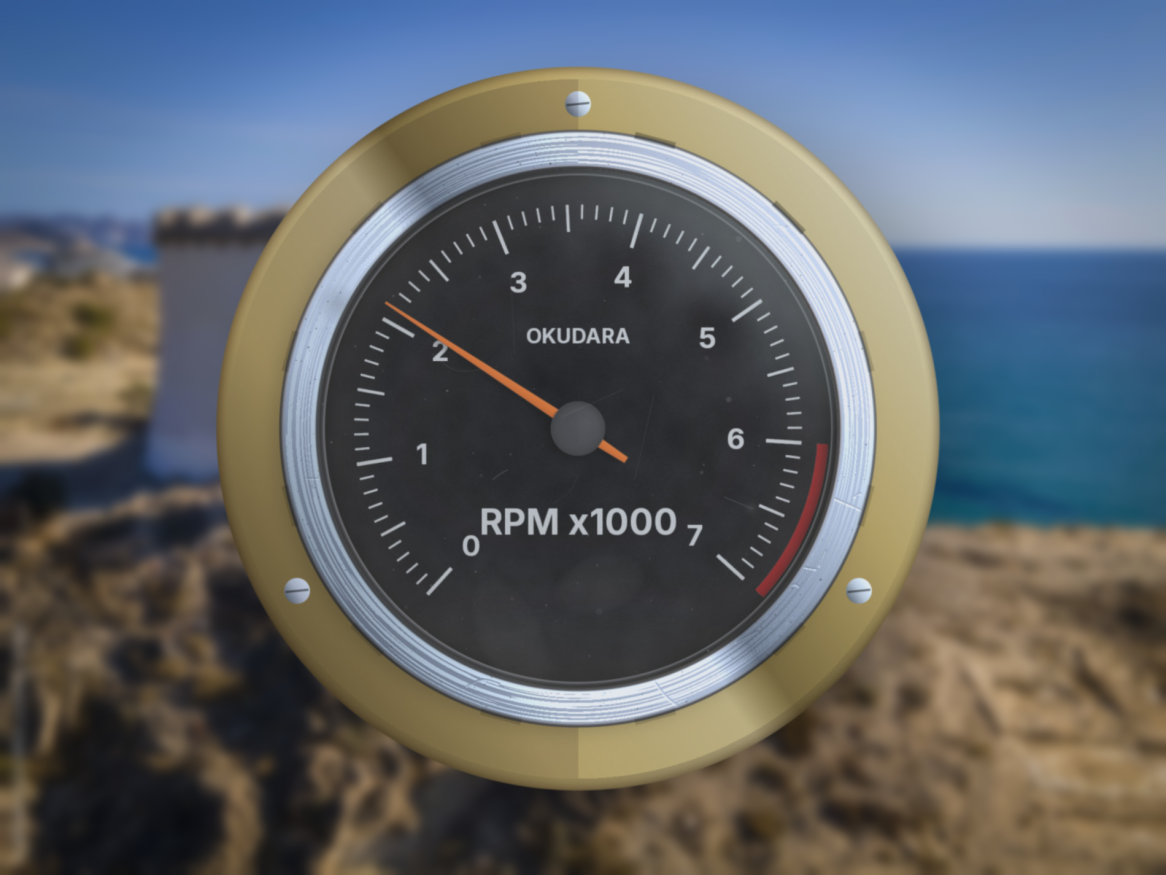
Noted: {"value": 2100, "unit": "rpm"}
